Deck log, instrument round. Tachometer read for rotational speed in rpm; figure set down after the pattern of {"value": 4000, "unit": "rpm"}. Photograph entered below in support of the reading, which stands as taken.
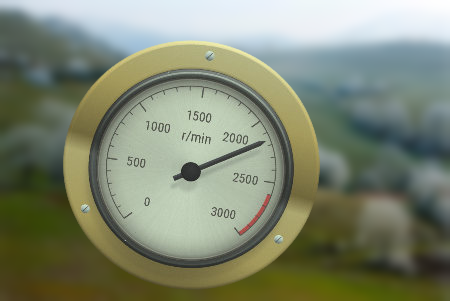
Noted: {"value": 2150, "unit": "rpm"}
